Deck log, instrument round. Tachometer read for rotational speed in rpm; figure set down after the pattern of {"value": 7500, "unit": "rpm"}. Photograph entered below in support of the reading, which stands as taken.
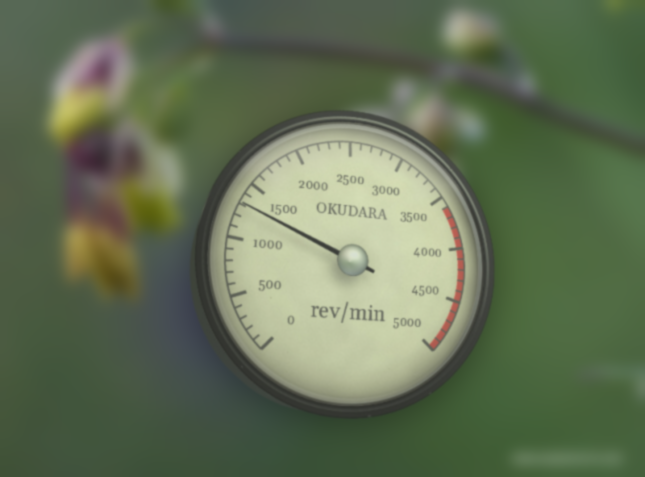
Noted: {"value": 1300, "unit": "rpm"}
